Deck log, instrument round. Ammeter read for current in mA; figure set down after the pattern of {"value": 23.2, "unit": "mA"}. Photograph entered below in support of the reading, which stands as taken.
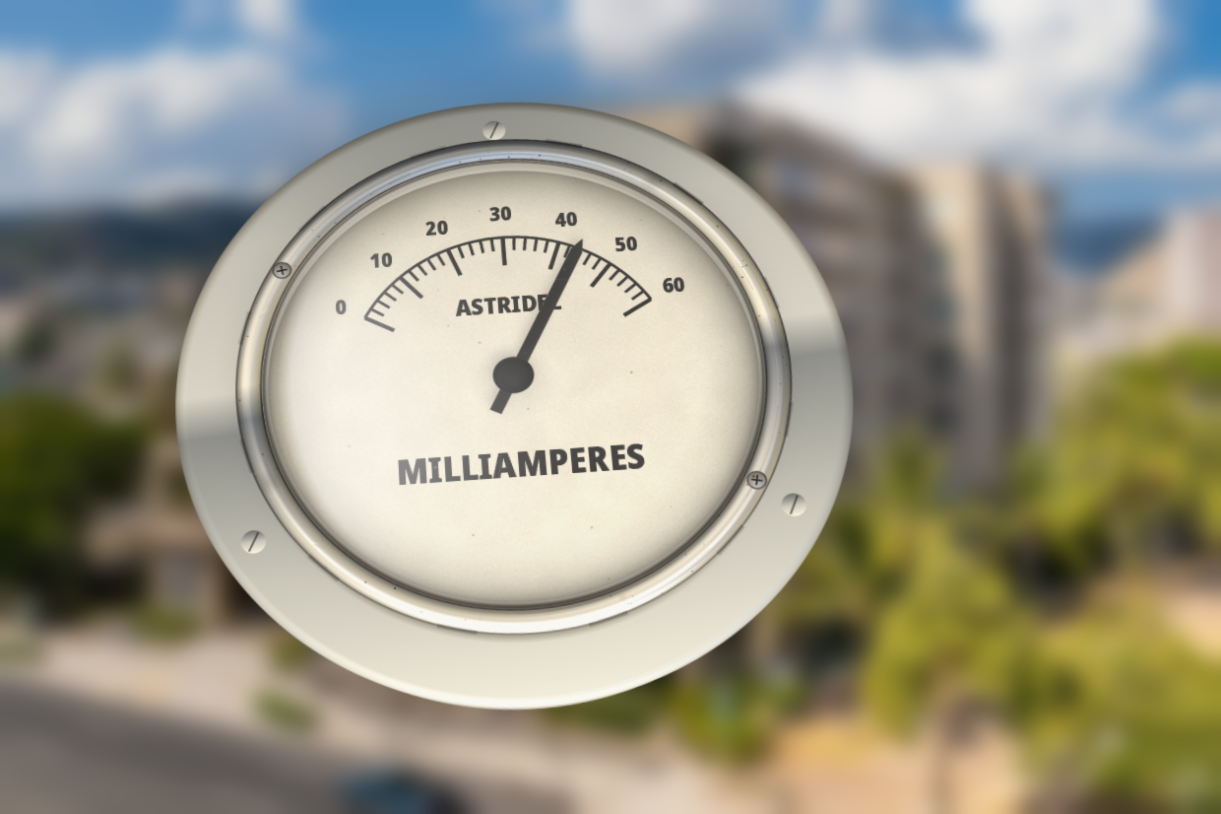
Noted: {"value": 44, "unit": "mA"}
